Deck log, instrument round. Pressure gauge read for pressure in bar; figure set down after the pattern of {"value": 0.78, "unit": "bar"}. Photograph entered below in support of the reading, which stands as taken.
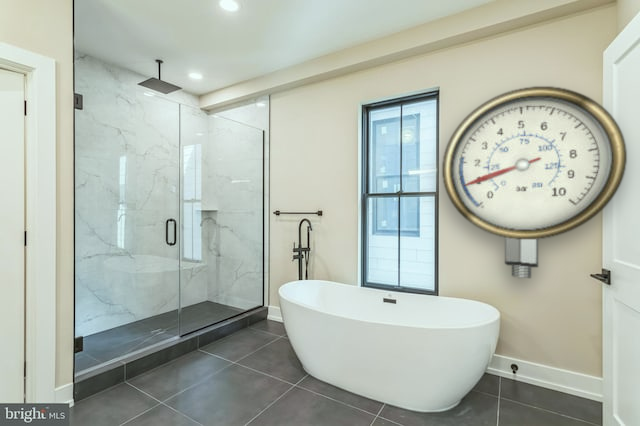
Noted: {"value": 1, "unit": "bar"}
